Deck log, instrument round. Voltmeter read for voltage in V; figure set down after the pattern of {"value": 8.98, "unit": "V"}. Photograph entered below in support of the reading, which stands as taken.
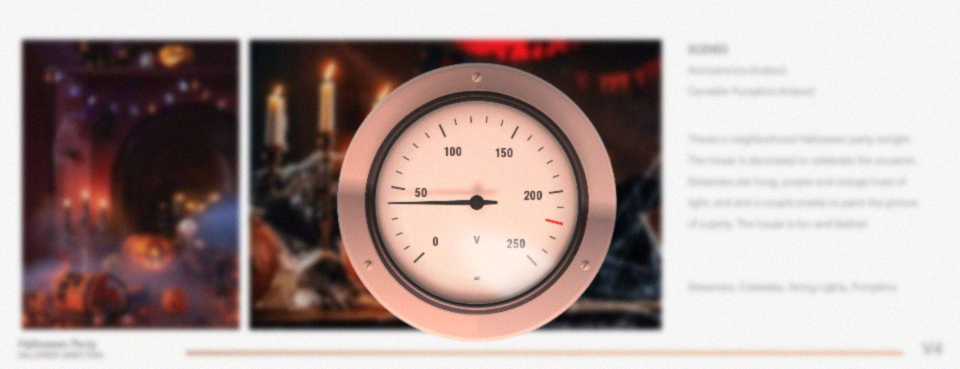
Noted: {"value": 40, "unit": "V"}
